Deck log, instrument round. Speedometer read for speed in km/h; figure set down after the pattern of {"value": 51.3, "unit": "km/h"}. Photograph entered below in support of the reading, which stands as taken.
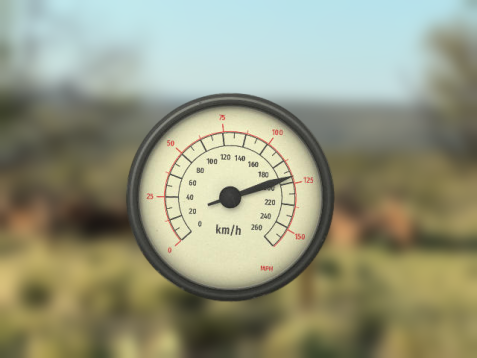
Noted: {"value": 195, "unit": "km/h"}
